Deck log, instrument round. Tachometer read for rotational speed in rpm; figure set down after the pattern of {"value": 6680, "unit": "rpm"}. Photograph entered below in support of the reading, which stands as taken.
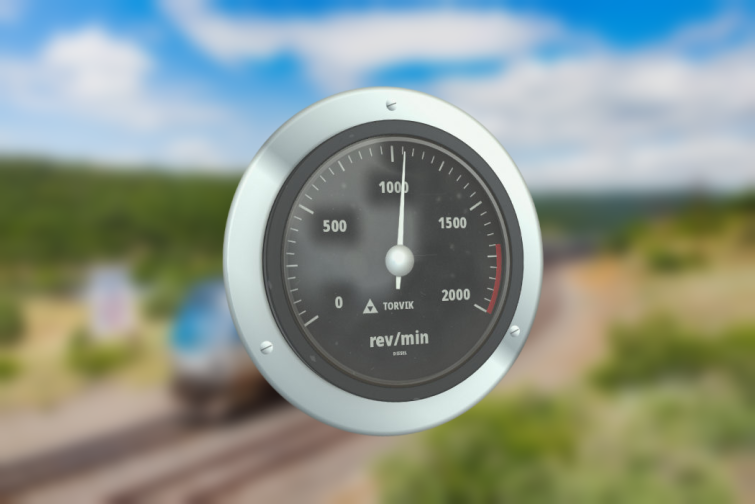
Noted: {"value": 1050, "unit": "rpm"}
